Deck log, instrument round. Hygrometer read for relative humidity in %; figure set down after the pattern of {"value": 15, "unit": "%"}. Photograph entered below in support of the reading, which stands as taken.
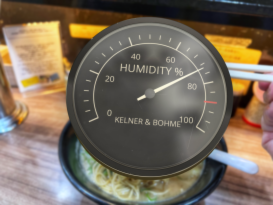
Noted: {"value": 74, "unit": "%"}
